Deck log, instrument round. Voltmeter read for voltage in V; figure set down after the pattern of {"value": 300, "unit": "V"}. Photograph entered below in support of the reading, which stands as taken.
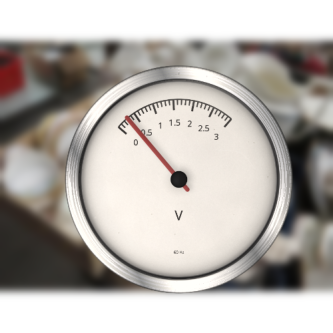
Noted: {"value": 0.3, "unit": "V"}
